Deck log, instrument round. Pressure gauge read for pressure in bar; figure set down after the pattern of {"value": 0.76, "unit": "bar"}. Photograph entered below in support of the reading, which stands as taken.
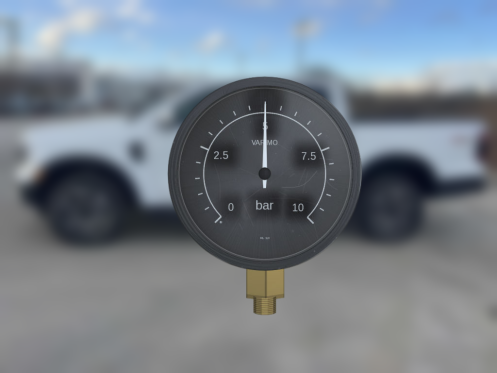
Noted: {"value": 5, "unit": "bar"}
